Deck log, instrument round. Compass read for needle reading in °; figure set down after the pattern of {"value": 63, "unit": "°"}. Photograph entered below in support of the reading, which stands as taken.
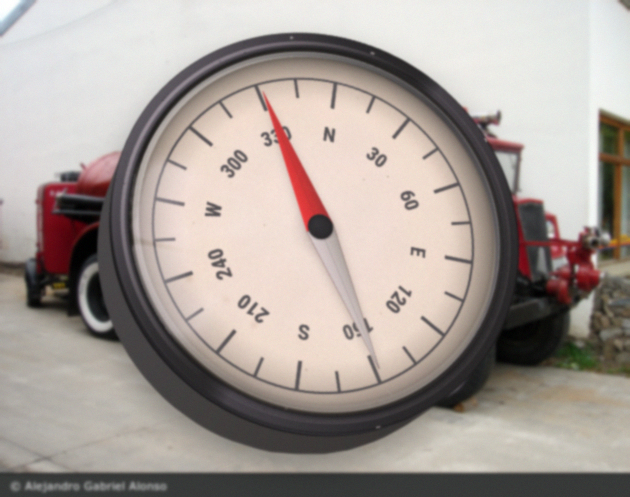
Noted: {"value": 330, "unit": "°"}
